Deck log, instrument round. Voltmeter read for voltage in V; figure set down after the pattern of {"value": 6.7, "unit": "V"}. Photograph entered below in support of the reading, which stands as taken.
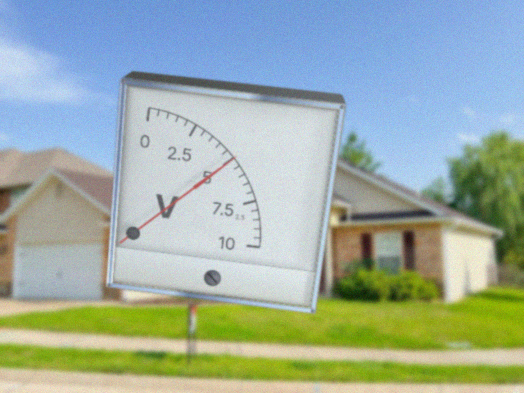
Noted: {"value": 5, "unit": "V"}
